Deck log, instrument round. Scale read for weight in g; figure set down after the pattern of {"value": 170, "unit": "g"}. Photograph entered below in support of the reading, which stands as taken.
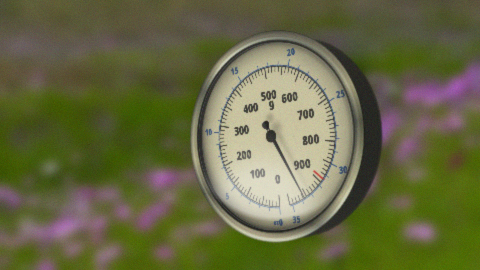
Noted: {"value": 950, "unit": "g"}
